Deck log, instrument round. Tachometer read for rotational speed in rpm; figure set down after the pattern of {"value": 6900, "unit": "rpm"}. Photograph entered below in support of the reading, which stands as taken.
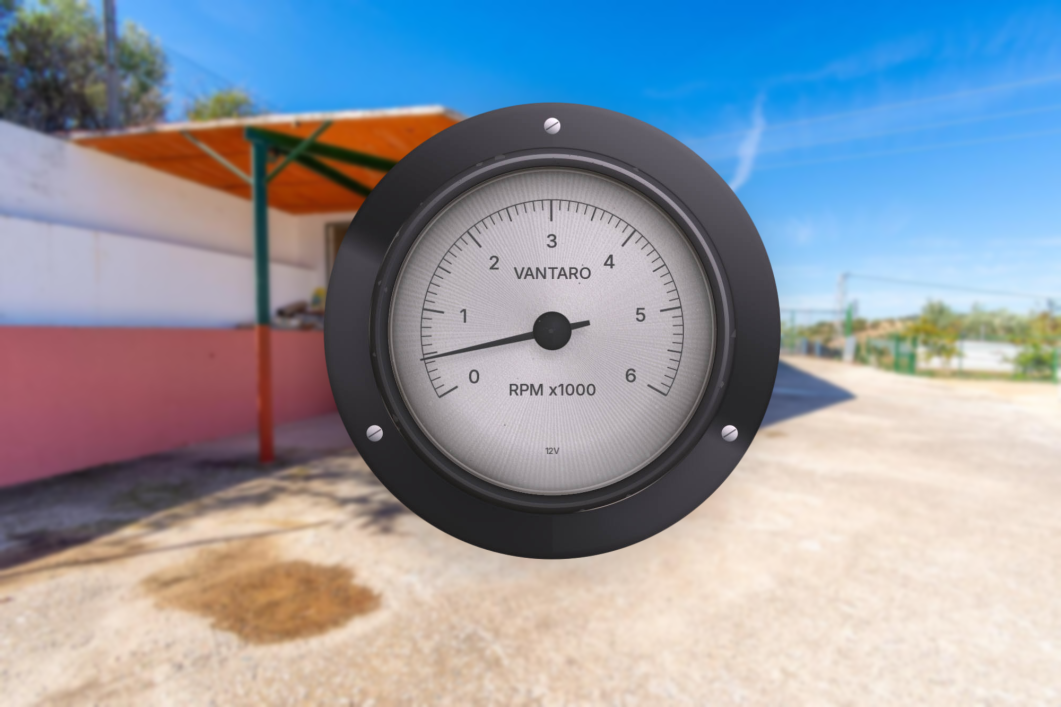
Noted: {"value": 450, "unit": "rpm"}
